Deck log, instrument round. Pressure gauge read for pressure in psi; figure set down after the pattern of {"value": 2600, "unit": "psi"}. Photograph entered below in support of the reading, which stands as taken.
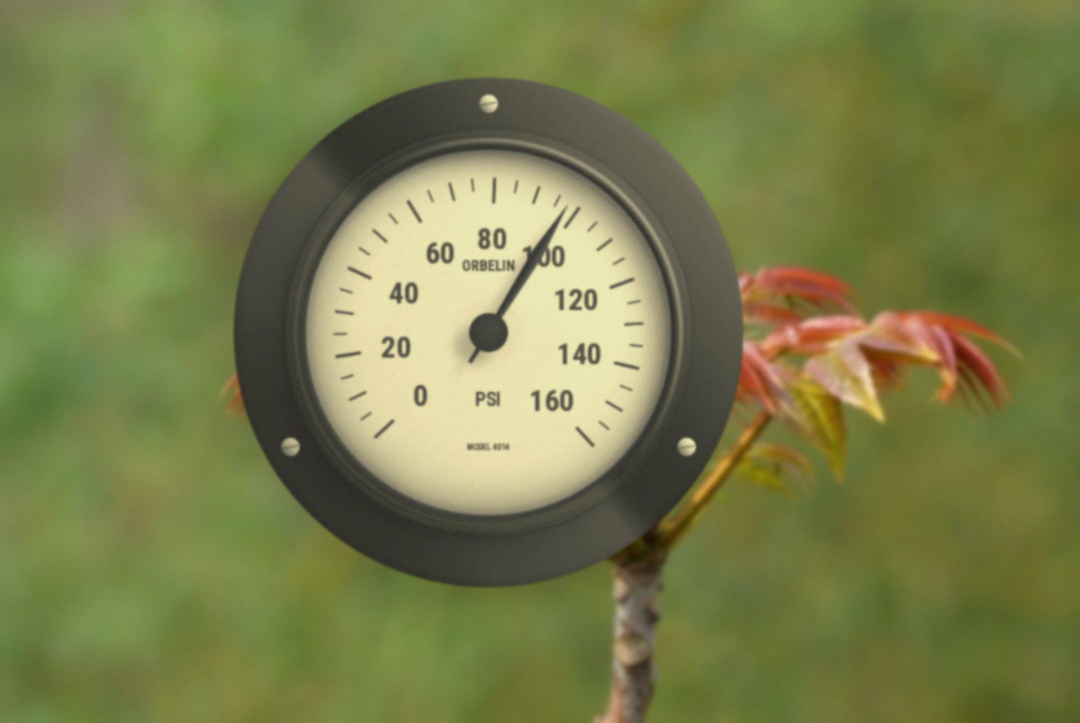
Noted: {"value": 97.5, "unit": "psi"}
